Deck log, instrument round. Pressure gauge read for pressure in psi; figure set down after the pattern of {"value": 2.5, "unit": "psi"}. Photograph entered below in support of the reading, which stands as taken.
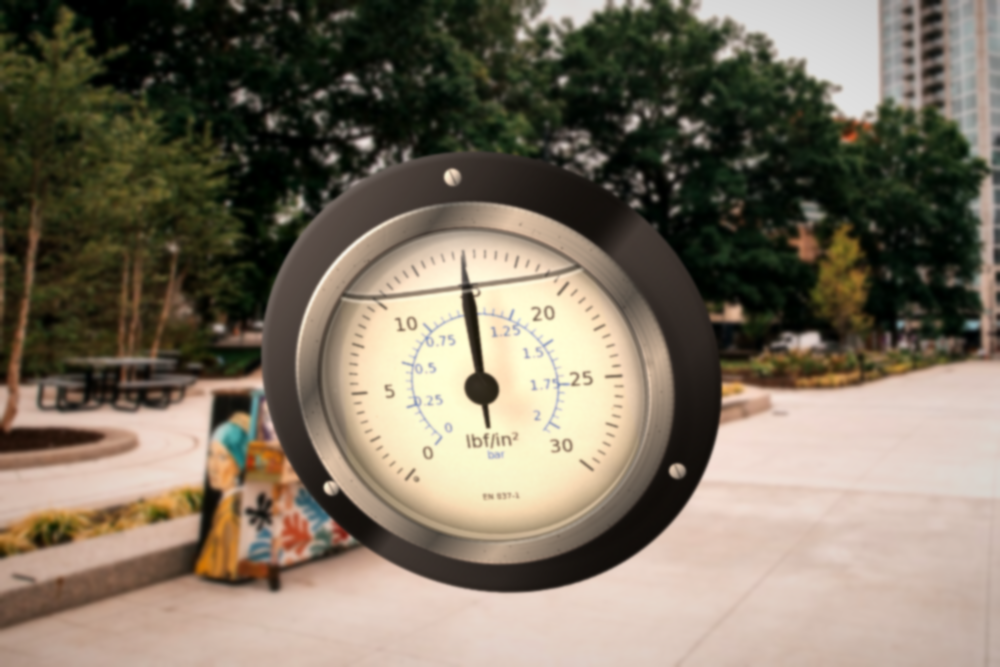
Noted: {"value": 15, "unit": "psi"}
